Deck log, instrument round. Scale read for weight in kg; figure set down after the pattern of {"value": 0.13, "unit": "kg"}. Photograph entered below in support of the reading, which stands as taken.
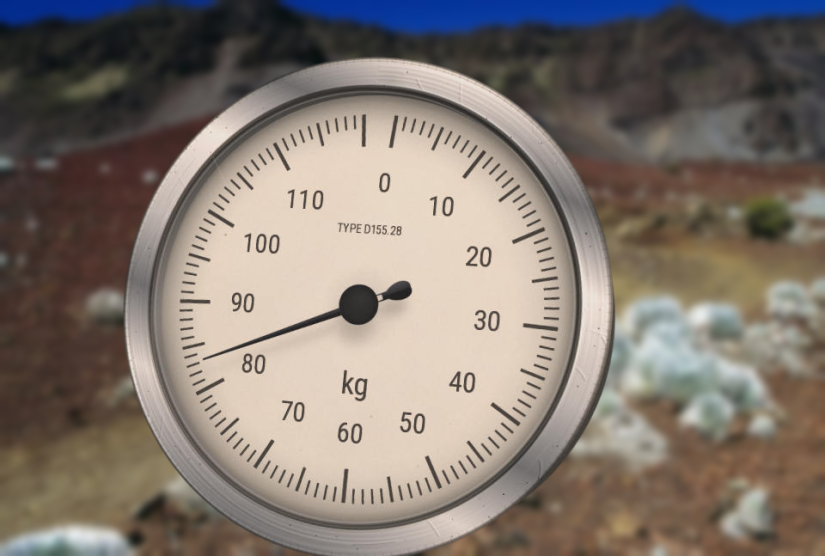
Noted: {"value": 83, "unit": "kg"}
